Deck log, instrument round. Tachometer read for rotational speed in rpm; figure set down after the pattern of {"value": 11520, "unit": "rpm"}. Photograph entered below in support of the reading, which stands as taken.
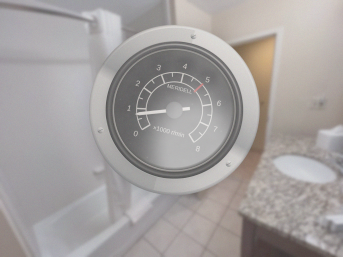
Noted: {"value": 750, "unit": "rpm"}
